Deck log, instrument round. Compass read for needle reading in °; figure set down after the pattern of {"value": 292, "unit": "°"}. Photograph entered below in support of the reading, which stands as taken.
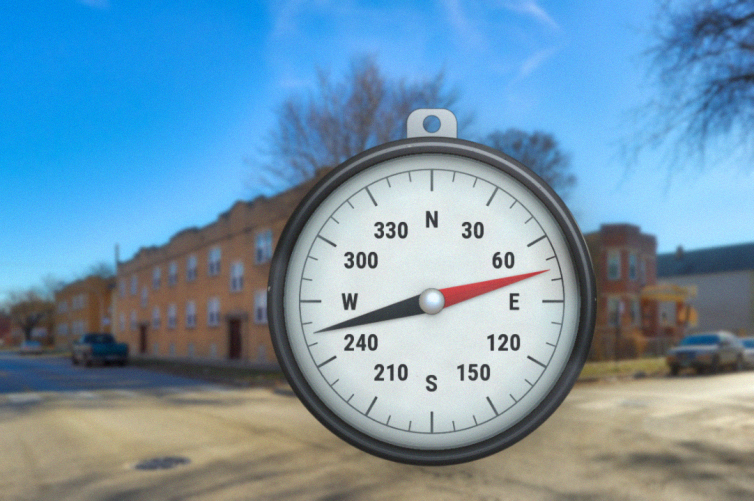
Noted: {"value": 75, "unit": "°"}
